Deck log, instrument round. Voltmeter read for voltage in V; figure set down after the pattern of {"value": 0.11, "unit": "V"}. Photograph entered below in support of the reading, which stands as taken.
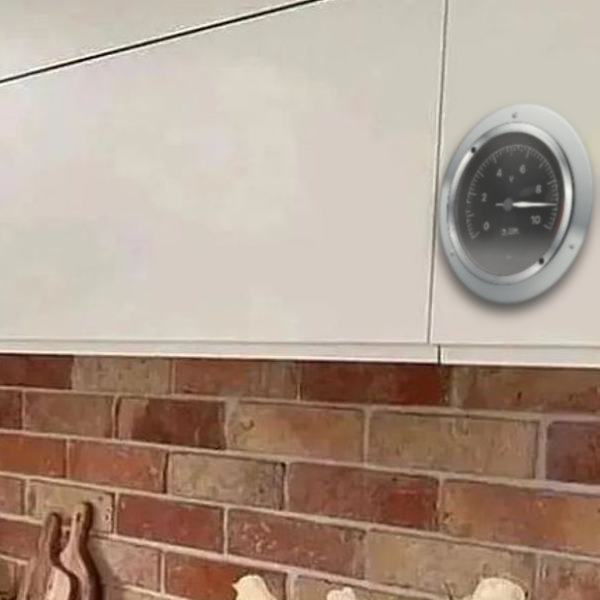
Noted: {"value": 9, "unit": "V"}
